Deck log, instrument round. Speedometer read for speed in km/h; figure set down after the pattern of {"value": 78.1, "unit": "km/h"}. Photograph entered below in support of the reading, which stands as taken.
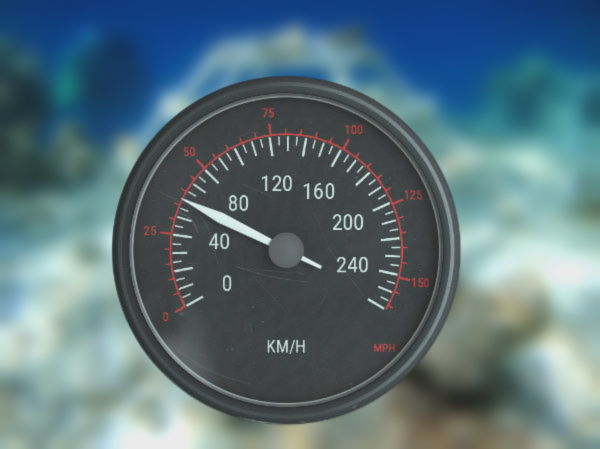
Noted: {"value": 60, "unit": "km/h"}
